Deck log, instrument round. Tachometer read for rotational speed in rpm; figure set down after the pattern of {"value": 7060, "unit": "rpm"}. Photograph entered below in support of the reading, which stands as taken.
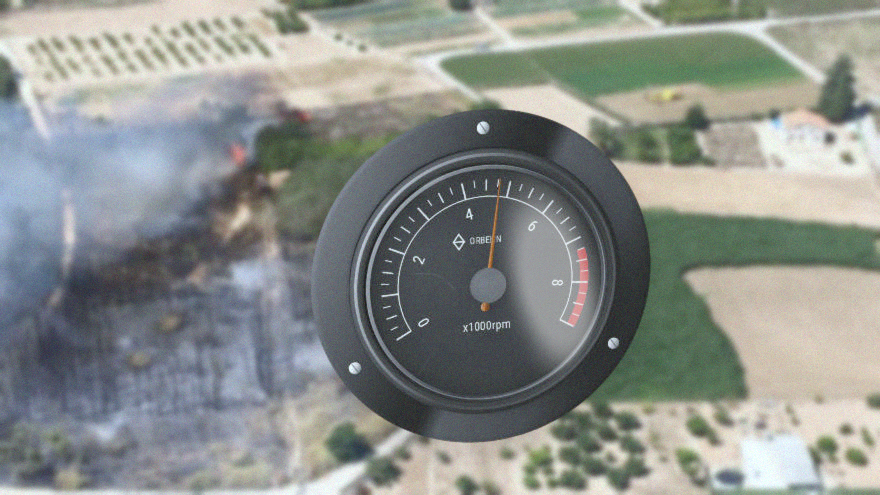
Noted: {"value": 4750, "unit": "rpm"}
